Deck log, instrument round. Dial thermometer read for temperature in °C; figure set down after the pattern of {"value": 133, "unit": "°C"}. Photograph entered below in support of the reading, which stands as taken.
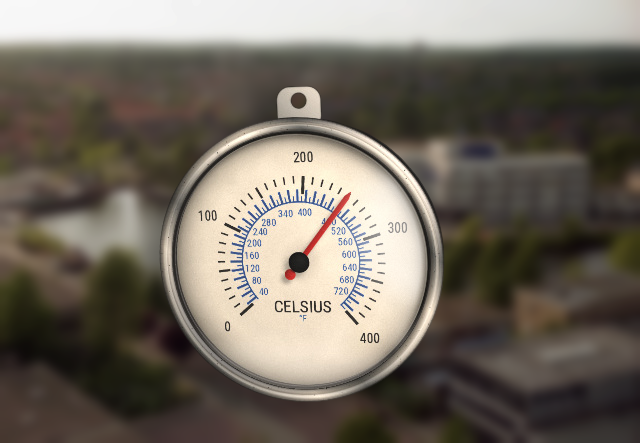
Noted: {"value": 250, "unit": "°C"}
